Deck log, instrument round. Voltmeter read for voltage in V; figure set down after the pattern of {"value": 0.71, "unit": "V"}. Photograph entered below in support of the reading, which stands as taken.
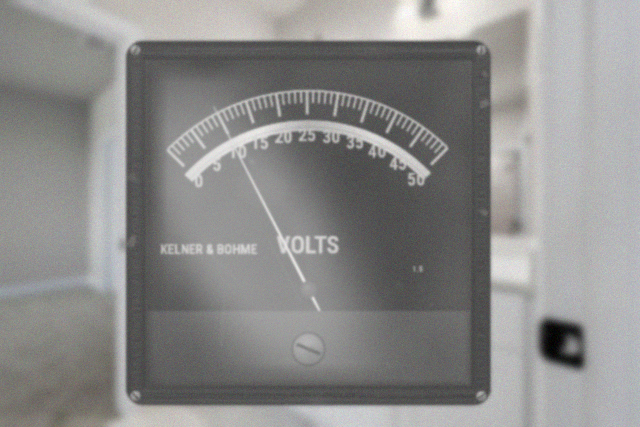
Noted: {"value": 10, "unit": "V"}
